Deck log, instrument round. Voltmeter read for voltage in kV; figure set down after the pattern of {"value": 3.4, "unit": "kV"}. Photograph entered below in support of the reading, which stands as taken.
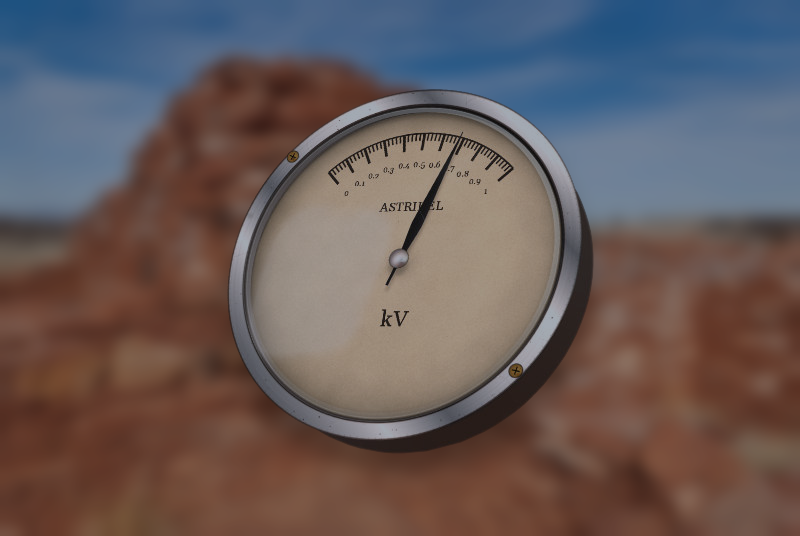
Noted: {"value": 0.7, "unit": "kV"}
